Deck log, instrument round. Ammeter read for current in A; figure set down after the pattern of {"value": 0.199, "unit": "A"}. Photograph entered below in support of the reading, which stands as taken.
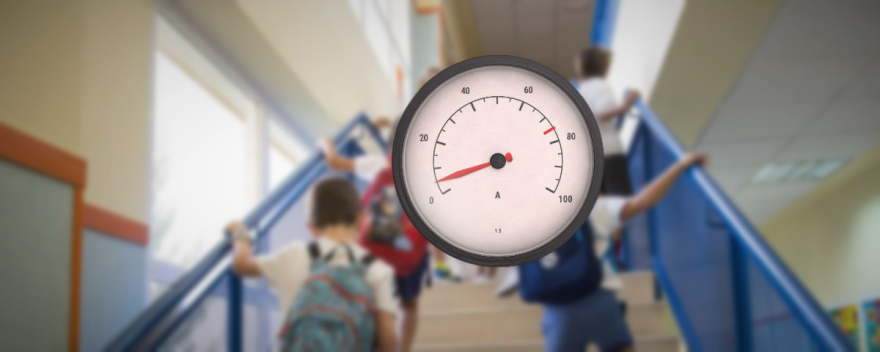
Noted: {"value": 5, "unit": "A"}
